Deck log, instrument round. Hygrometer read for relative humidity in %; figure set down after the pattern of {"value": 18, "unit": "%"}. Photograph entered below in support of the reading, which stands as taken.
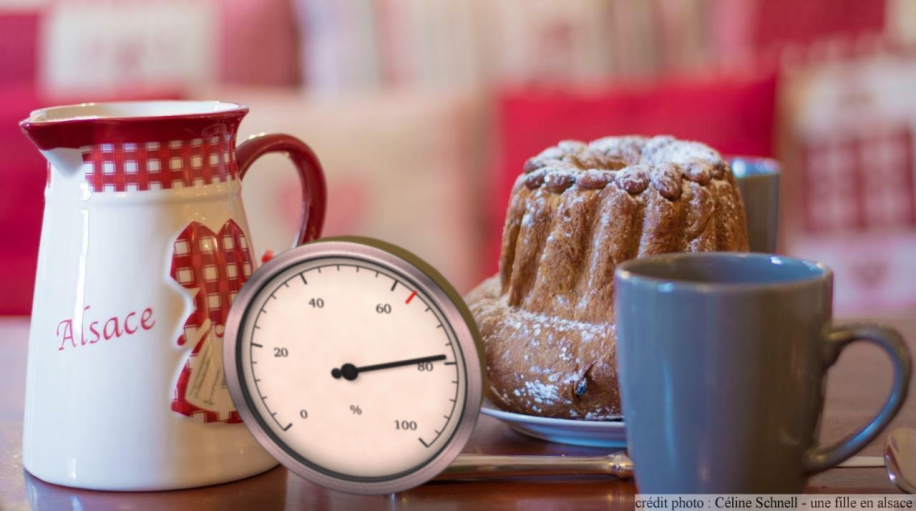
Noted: {"value": 78, "unit": "%"}
